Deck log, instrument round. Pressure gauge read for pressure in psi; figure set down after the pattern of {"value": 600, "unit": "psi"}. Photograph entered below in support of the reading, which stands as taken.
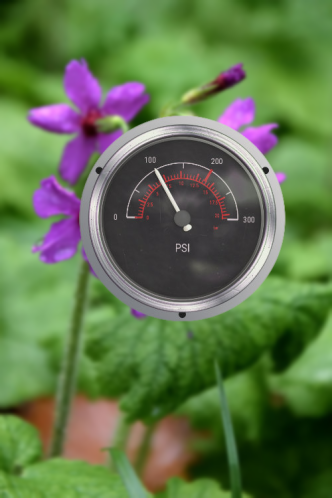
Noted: {"value": 100, "unit": "psi"}
